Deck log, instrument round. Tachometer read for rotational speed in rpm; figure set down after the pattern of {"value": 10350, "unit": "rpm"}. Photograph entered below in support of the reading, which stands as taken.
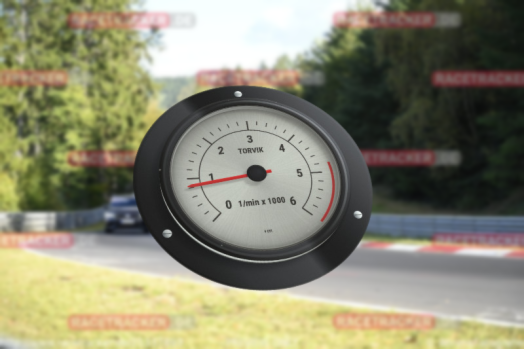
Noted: {"value": 800, "unit": "rpm"}
